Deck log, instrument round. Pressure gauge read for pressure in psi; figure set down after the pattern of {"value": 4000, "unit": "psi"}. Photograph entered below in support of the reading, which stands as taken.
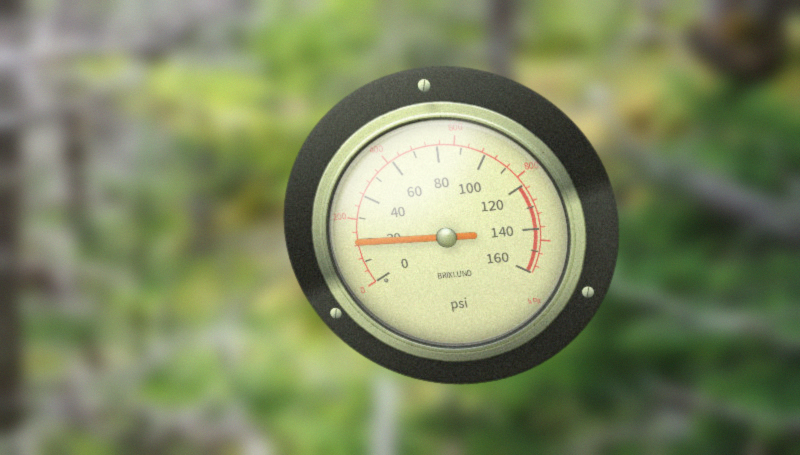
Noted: {"value": 20, "unit": "psi"}
